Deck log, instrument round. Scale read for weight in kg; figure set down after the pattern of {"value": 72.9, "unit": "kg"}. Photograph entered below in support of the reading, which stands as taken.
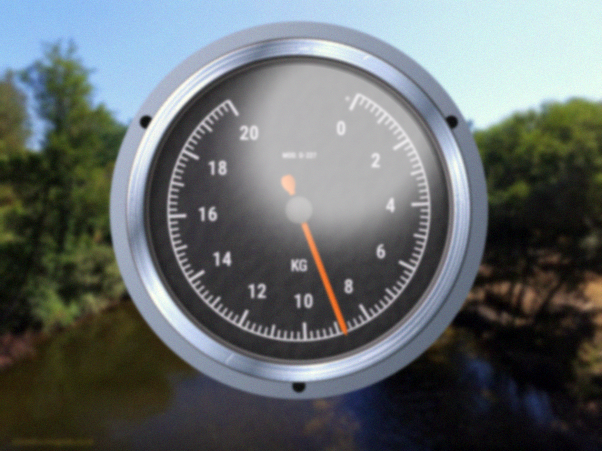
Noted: {"value": 8.8, "unit": "kg"}
